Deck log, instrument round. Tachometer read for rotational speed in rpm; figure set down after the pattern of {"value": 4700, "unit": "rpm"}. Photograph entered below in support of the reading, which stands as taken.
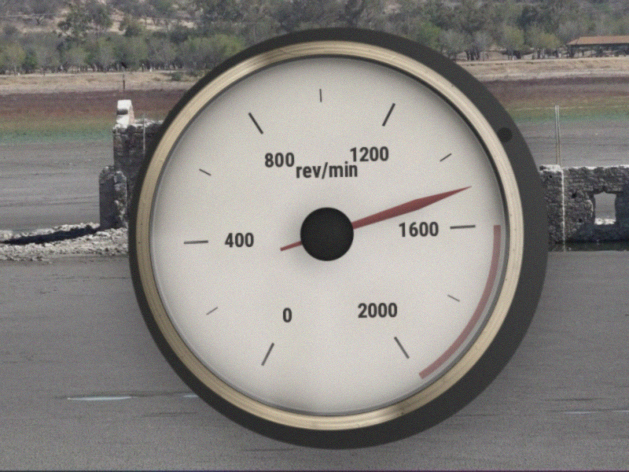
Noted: {"value": 1500, "unit": "rpm"}
